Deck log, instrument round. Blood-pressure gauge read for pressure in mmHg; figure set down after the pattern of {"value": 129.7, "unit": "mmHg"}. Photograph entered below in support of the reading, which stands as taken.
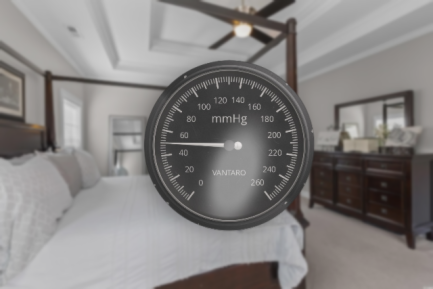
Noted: {"value": 50, "unit": "mmHg"}
